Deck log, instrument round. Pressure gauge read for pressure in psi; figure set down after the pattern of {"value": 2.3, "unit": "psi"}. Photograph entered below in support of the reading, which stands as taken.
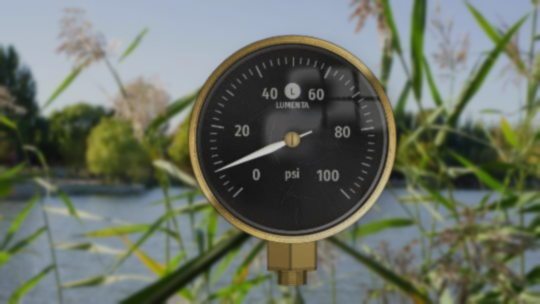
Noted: {"value": 8, "unit": "psi"}
